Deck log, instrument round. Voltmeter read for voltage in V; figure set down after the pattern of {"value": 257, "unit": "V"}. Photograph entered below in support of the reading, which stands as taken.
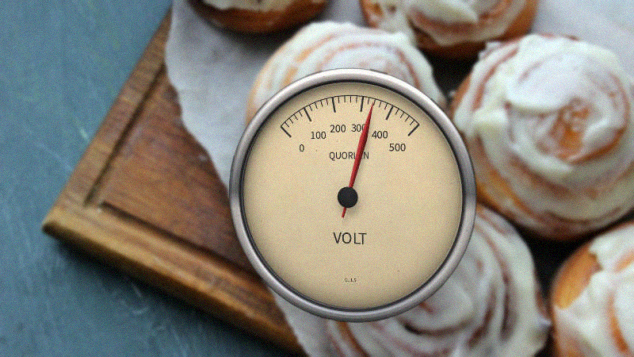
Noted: {"value": 340, "unit": "V"}
